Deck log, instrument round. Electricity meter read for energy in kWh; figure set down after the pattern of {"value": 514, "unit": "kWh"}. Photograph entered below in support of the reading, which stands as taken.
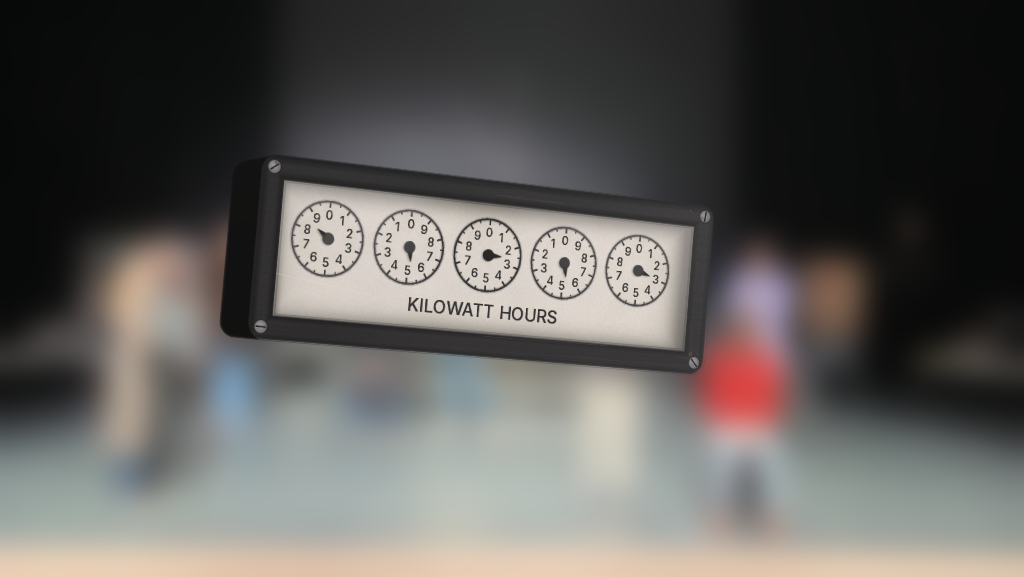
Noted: {"value": 85253, "unit": "kWh"}
